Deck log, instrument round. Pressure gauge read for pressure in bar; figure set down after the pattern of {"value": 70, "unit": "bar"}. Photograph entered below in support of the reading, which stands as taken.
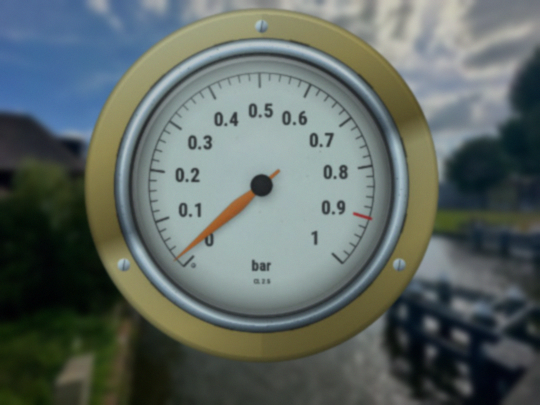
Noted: {"value": 0.02, "unit": "bar"}
